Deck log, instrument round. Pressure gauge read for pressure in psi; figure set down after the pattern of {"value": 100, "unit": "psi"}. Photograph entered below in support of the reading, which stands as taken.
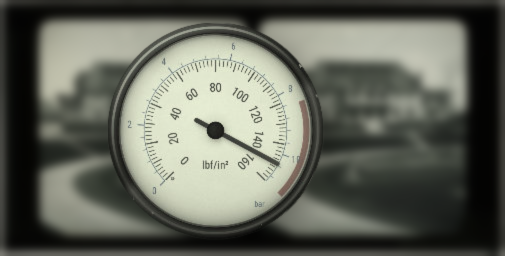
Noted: {"value": 150, "unit": "psi"}
